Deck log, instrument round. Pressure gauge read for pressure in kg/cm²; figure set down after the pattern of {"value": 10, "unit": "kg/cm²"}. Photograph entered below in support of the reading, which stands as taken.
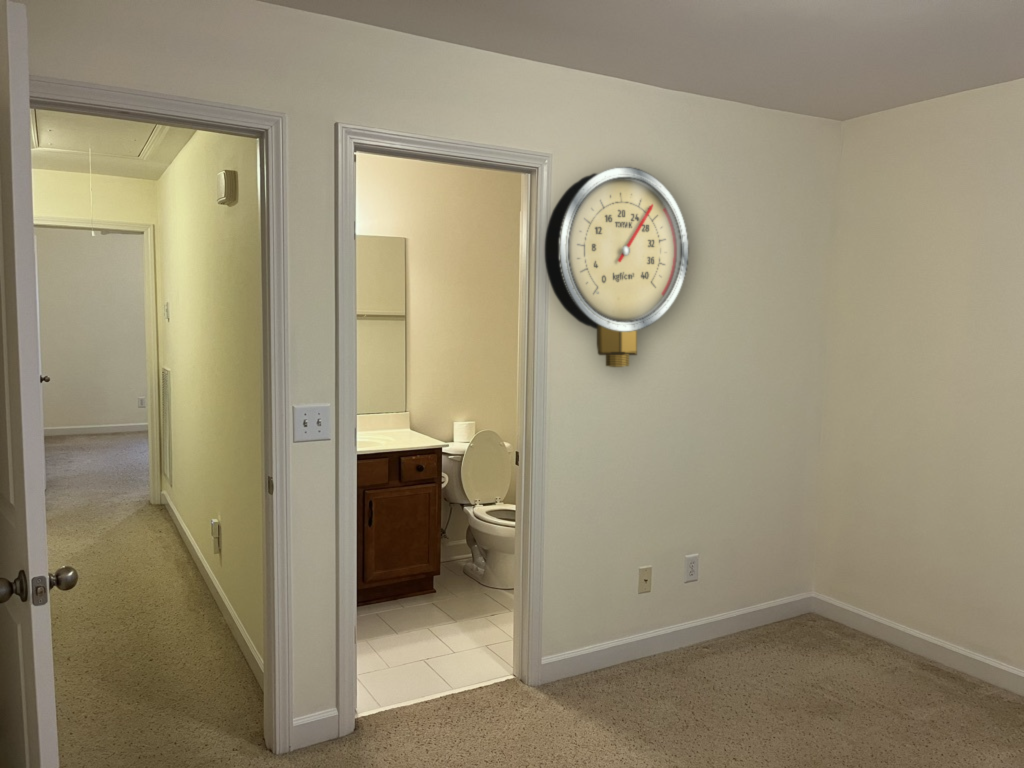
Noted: {"value": 26, "unit": "kg/cm²"}
